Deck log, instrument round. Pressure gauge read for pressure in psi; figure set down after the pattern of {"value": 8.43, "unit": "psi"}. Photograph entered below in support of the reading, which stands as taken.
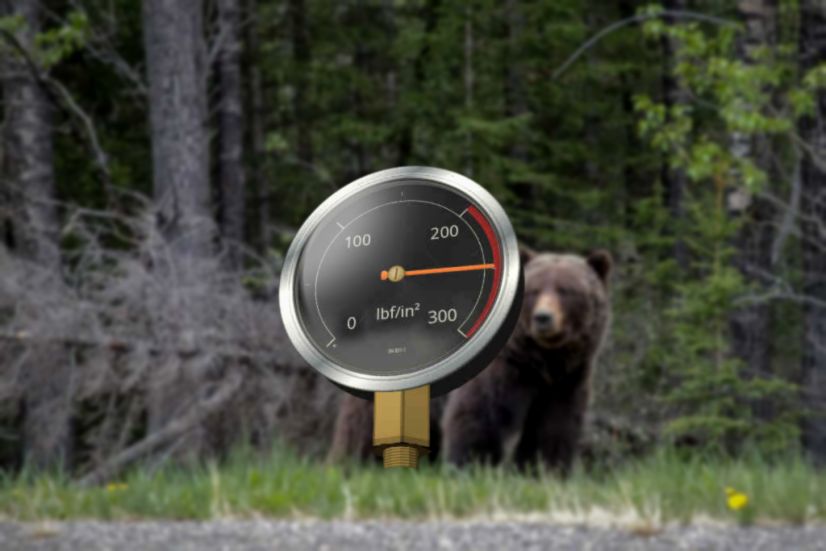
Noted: {"value": 250, "unit": "psi"}
